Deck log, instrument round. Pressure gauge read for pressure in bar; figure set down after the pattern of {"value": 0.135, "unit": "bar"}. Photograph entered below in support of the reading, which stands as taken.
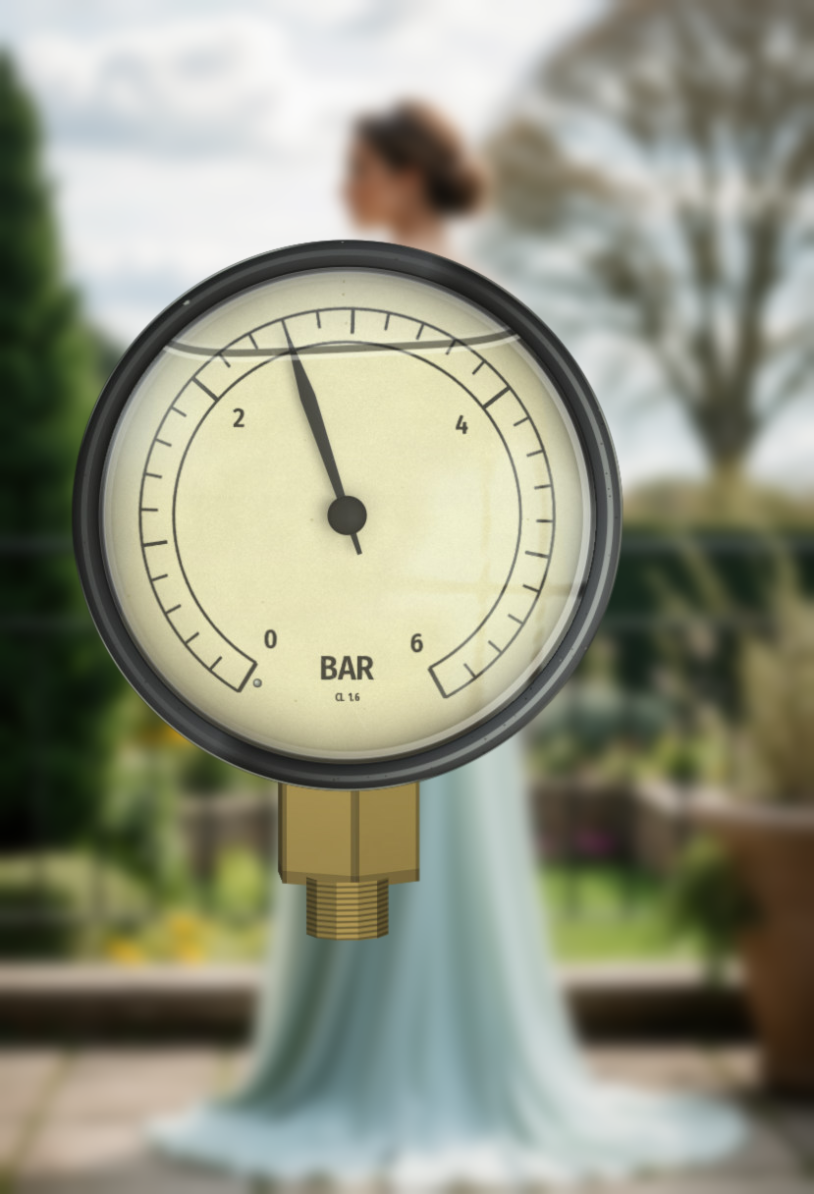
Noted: {"value": 2.6, "unit": "bar"}
